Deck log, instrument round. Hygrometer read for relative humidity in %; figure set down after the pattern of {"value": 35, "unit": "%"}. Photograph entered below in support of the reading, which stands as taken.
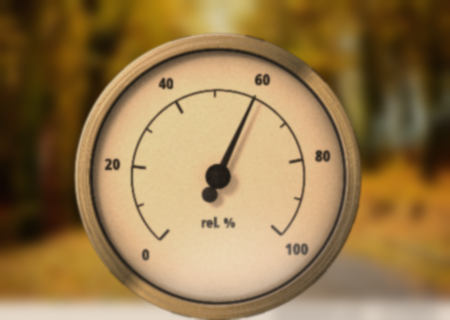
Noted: {"value": 60, "unit": "%"}
